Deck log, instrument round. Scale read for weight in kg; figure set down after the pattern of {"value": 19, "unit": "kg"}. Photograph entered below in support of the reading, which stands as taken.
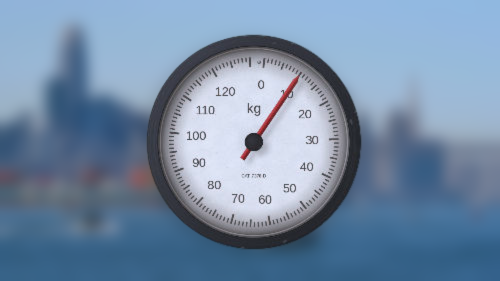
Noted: {"value": 10, "unit": "kg"}
